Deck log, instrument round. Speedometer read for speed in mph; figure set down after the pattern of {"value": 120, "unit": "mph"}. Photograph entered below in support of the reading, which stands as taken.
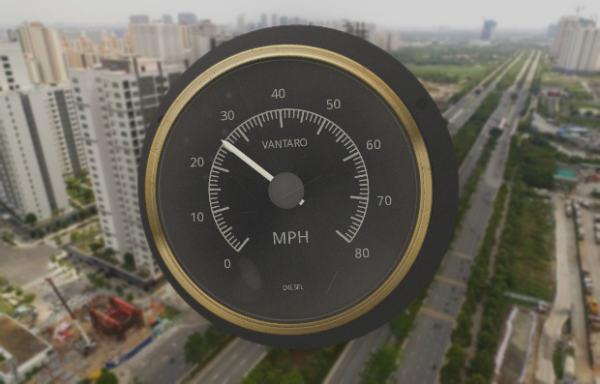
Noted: {"value": 26, "unit": "mph"}
